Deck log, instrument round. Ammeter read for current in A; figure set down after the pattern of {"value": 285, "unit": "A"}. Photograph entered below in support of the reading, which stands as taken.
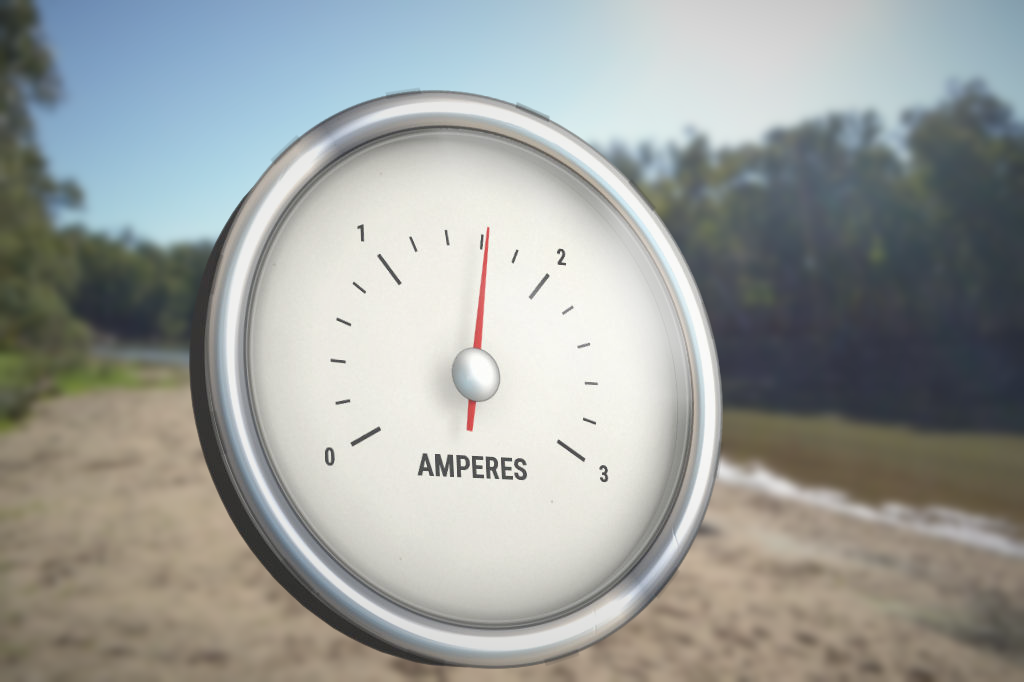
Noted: {"value": 1.6, "unit": "A"}
